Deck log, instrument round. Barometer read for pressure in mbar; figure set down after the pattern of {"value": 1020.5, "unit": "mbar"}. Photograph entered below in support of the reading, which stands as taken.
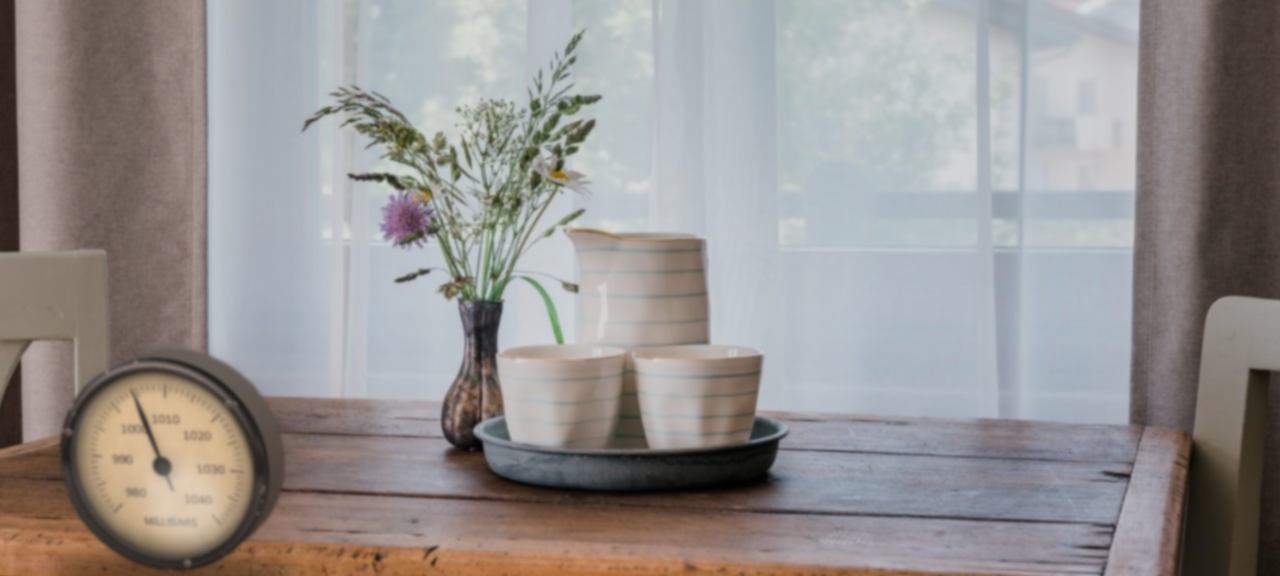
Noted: {"value": 1005, "unit": "mbar"}
